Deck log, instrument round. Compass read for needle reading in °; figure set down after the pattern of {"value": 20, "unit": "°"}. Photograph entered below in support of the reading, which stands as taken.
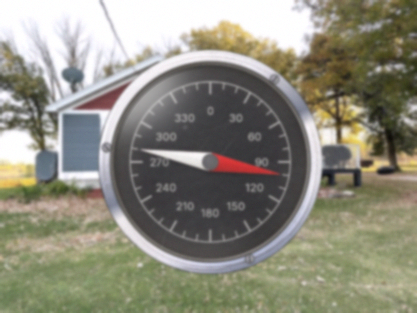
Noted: {"value": 100, "unit": "°"}
